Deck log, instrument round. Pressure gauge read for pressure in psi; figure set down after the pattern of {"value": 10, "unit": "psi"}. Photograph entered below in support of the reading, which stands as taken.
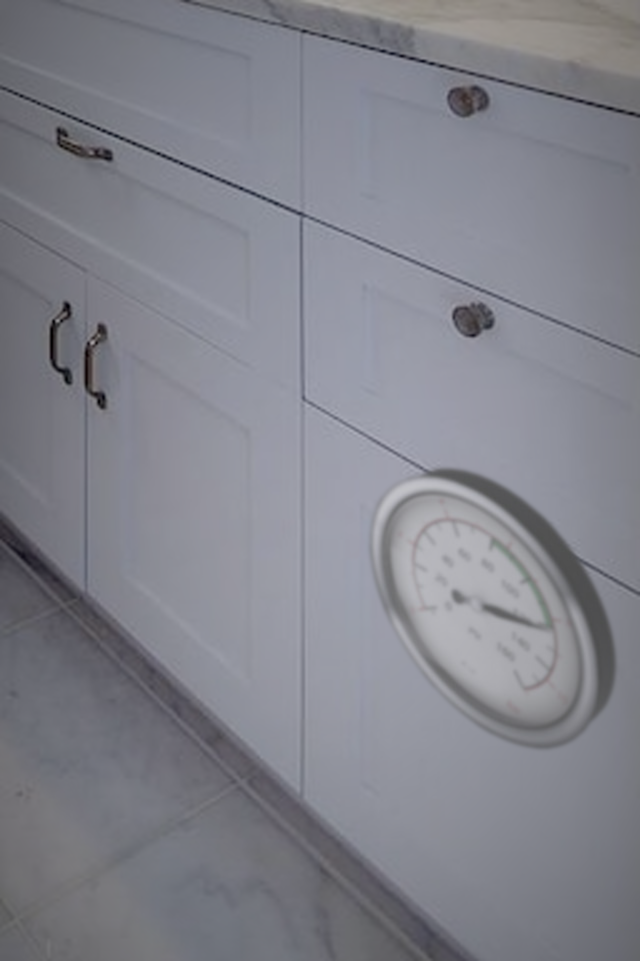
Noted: {"value": 120, "unit": "psi"}
